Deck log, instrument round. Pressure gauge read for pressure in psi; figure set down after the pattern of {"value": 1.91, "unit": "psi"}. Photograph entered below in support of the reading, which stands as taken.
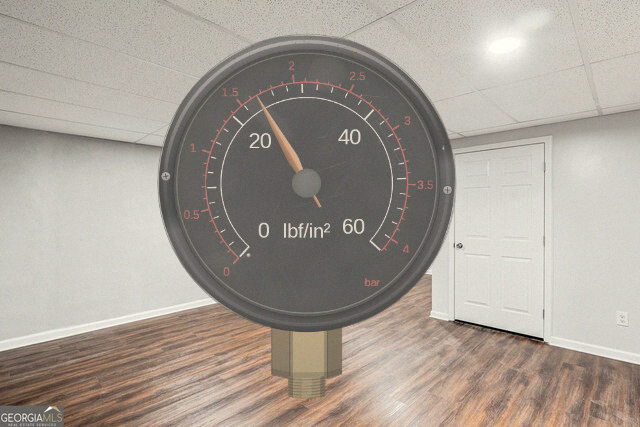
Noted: {"value": 24, "unit": "psi"}
